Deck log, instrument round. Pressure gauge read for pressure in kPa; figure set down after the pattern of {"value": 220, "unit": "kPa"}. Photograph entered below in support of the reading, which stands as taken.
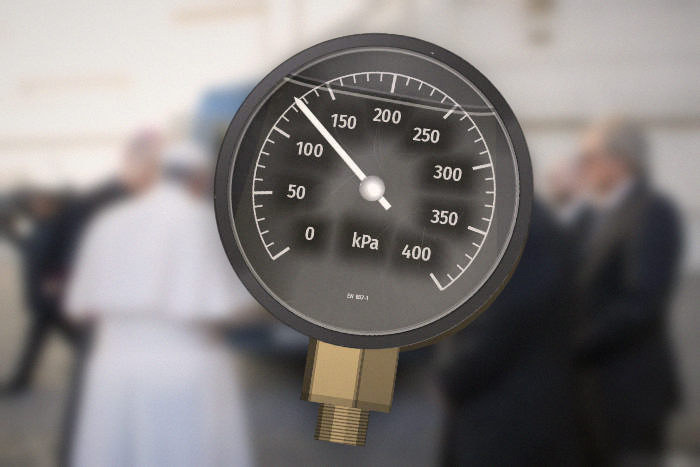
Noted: {"value": 125, "unit": "kPa"}
